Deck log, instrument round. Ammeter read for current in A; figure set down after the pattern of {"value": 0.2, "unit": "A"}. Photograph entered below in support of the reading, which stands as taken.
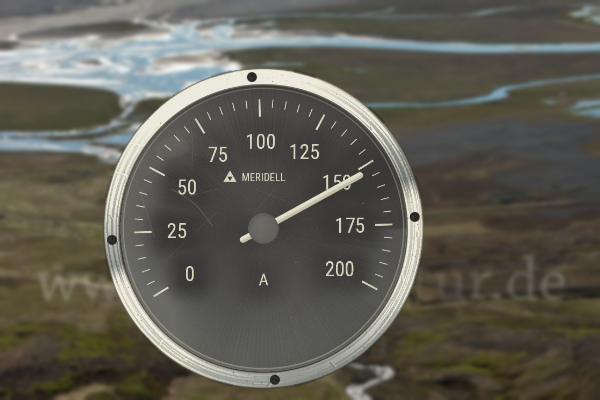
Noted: {"value": 152.5, "unit": "A"}
